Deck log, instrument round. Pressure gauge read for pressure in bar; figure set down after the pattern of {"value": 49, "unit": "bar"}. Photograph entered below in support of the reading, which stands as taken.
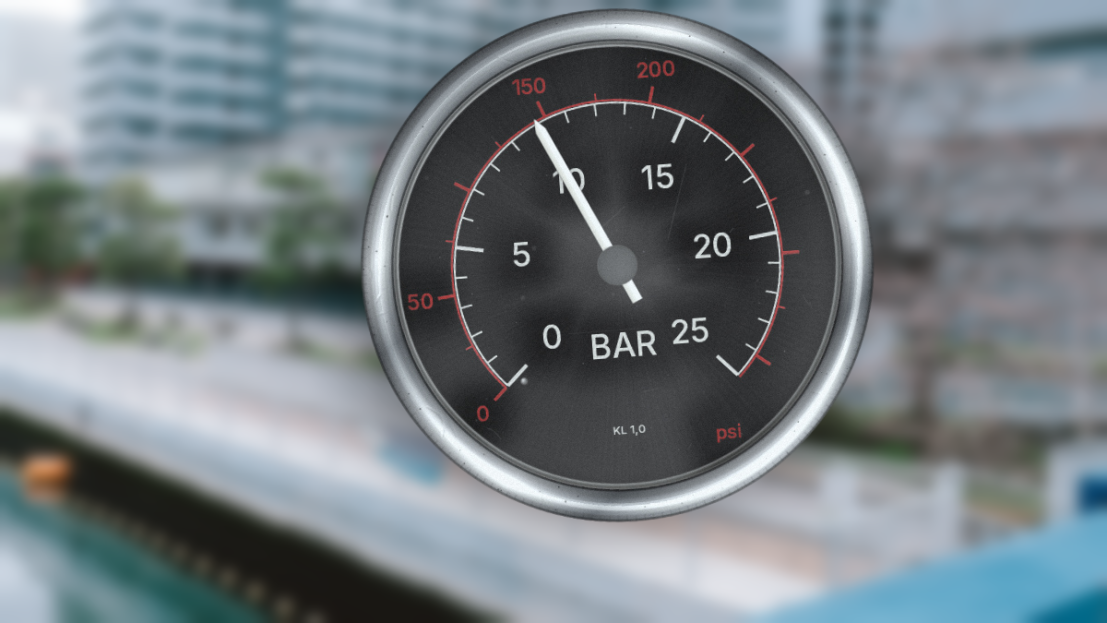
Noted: {"value": 10, "unit": "bar"}
